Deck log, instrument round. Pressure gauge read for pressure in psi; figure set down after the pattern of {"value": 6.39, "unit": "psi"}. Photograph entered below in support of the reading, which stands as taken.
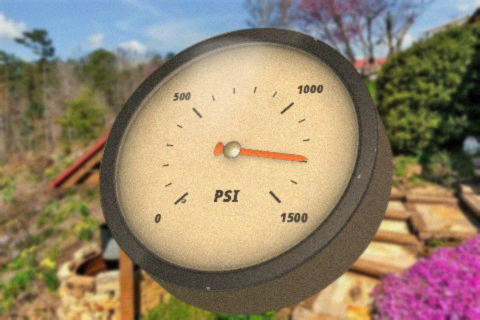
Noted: {"value": 1300, "unit": "psi"}
